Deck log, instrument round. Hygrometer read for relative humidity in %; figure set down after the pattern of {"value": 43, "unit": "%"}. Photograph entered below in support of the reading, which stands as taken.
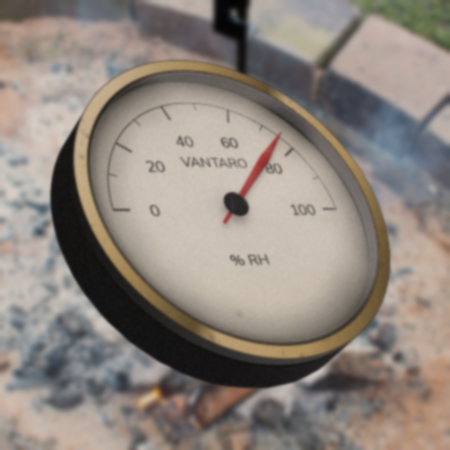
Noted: {"value": 75, "unit": "%"}
